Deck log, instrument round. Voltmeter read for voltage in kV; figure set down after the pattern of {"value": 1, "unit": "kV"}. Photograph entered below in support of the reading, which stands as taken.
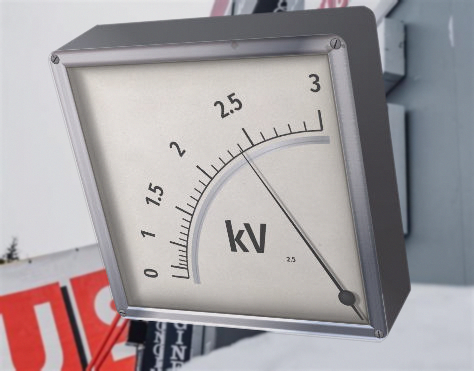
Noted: {"value": 2.4, "unit": "kV"}
